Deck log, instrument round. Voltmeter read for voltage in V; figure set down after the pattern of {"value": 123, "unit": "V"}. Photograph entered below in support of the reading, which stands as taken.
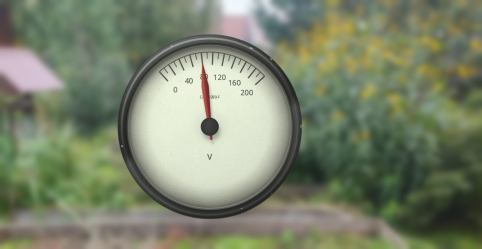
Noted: {"value": 80, "unit": "V"}
